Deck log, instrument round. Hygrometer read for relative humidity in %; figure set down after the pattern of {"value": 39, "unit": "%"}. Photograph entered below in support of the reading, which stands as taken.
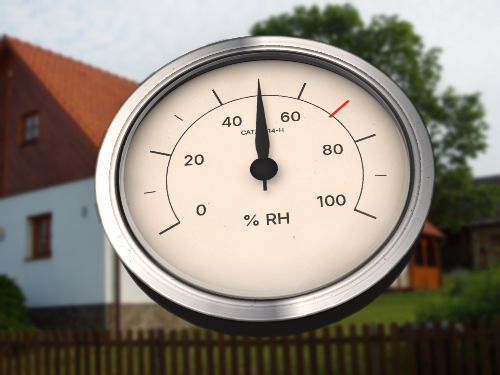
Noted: {"value": 50, "unit": "%"}
